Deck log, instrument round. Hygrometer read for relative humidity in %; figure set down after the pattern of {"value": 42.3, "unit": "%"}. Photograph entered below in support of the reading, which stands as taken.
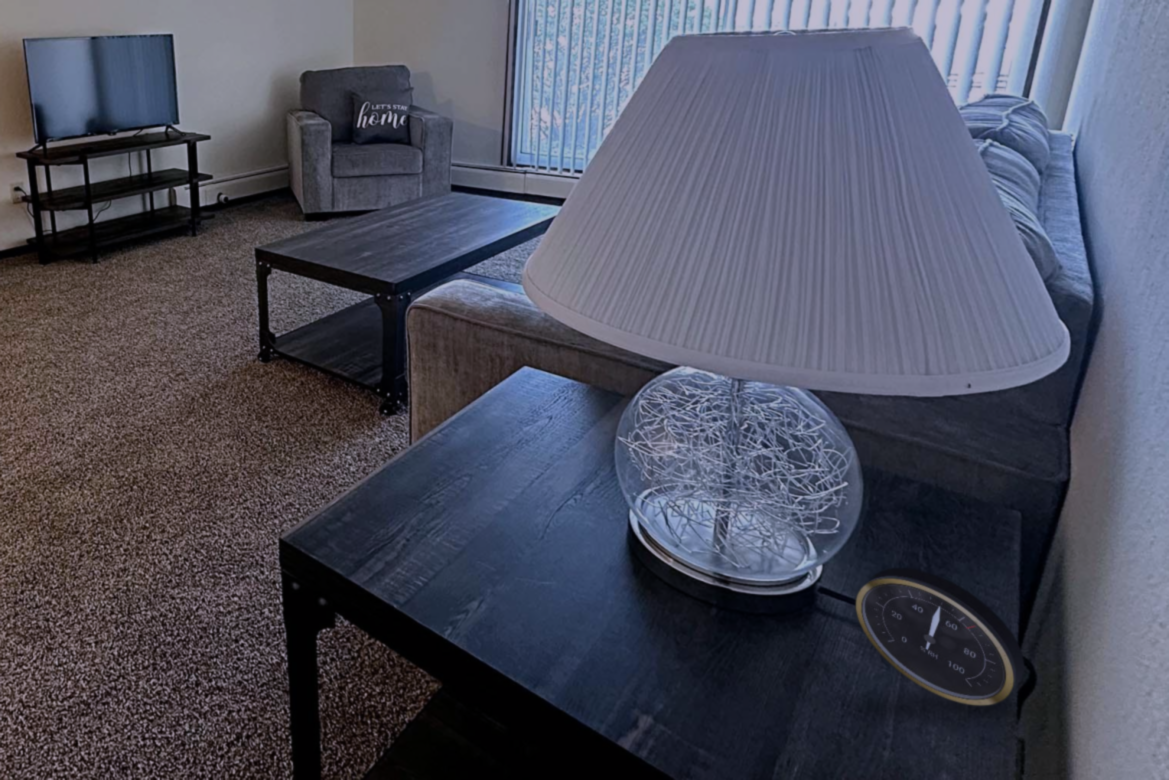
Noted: {"value": 52, "unit": "%"}
